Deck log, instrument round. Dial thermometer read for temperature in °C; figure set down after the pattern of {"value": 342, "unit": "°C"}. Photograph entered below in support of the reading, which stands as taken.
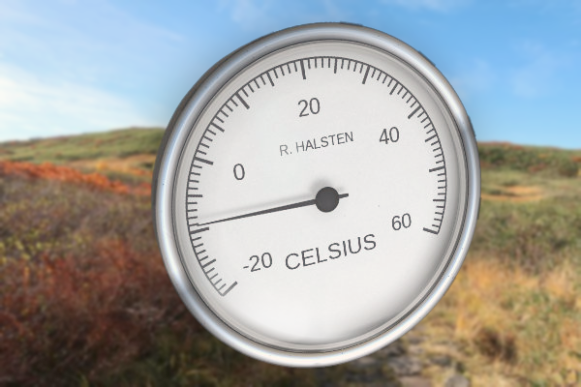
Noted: {"value": -9, "unit": "°C"}
